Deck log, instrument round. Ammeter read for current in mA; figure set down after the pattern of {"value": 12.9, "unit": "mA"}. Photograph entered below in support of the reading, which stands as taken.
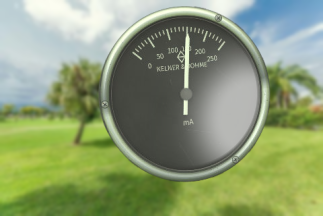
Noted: {"value": 150, "unit": "mA"}
